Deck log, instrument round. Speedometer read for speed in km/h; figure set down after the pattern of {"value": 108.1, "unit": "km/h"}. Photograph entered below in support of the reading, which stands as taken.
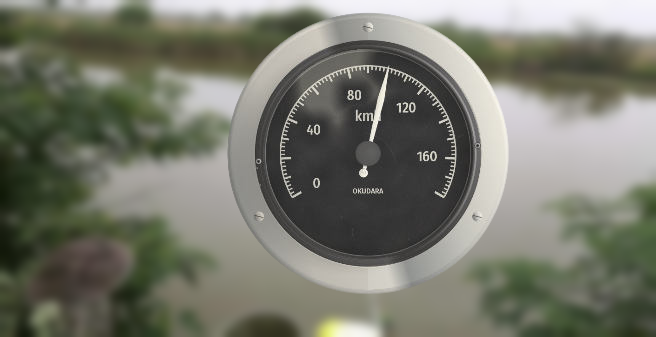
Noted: {"value": 100, "unit": "km/h"}
